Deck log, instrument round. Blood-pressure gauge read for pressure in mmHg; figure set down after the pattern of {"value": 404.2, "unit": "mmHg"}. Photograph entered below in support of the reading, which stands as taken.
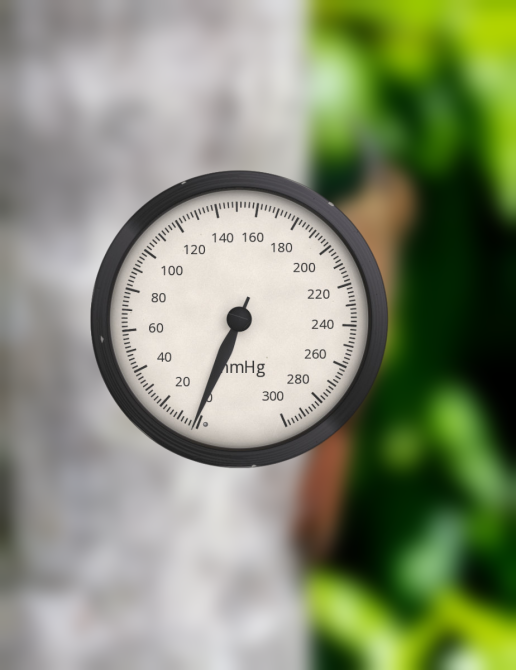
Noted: {"value": 2, "unit": "mmHg"}
